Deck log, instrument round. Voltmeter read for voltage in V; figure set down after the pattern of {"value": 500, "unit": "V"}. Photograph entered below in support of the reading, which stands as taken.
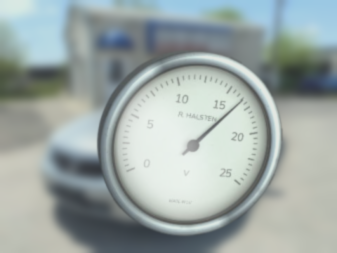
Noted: {"value": 16.5, "unit": "V"}
